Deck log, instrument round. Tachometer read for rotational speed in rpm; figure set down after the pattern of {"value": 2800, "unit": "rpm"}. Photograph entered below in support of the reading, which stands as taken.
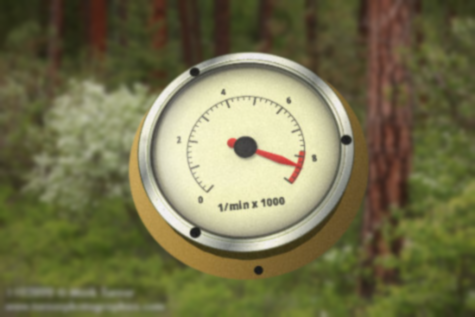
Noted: {"value": 8400, "unit": "rpm"}
